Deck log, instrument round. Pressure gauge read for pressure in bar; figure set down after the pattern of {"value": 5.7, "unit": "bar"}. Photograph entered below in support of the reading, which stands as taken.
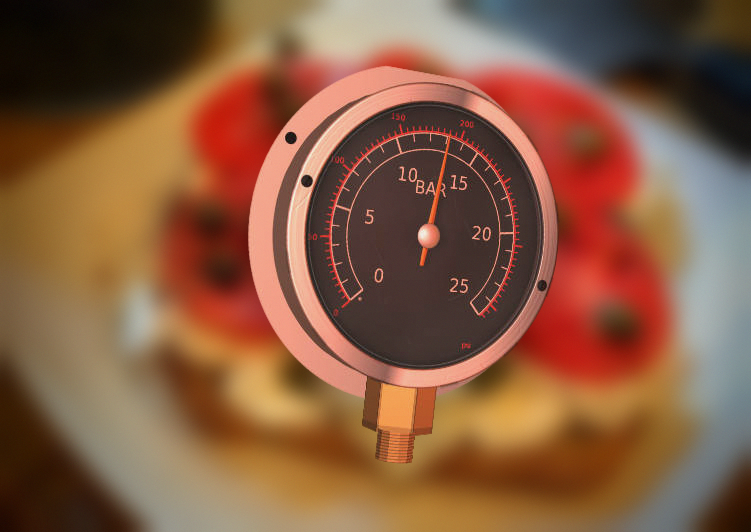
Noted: {"value": 13, "unit": "bar"}
